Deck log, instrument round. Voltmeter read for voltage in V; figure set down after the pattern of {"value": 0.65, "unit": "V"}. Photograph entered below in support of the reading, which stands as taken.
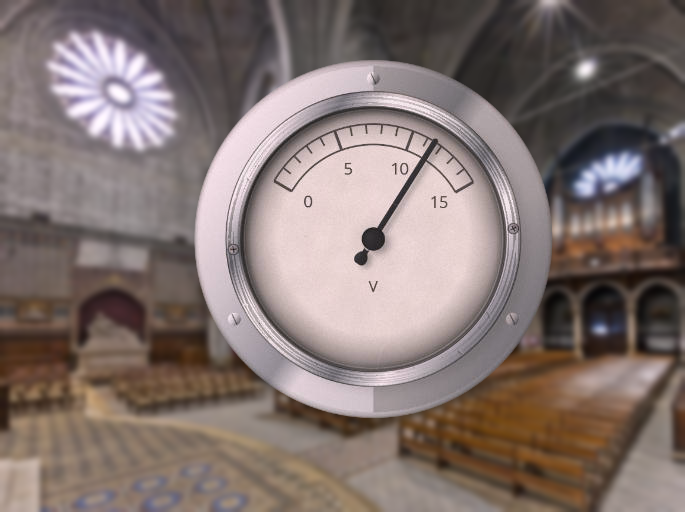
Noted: {"value": 11.5, "unit": "V"}
